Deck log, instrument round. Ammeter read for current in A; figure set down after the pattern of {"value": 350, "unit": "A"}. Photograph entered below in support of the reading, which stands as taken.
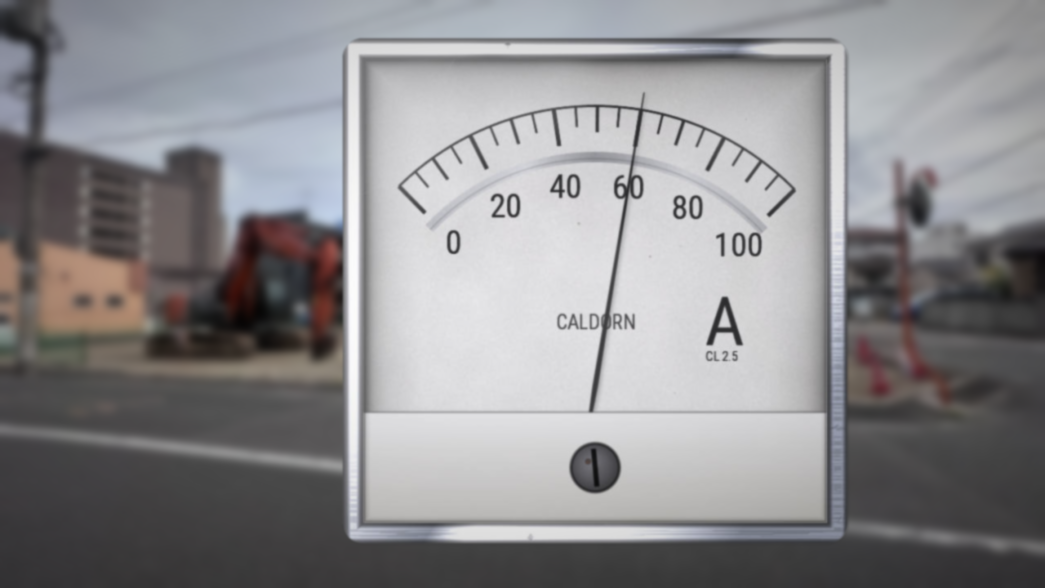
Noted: {"value": 60, "unit": "A"}
